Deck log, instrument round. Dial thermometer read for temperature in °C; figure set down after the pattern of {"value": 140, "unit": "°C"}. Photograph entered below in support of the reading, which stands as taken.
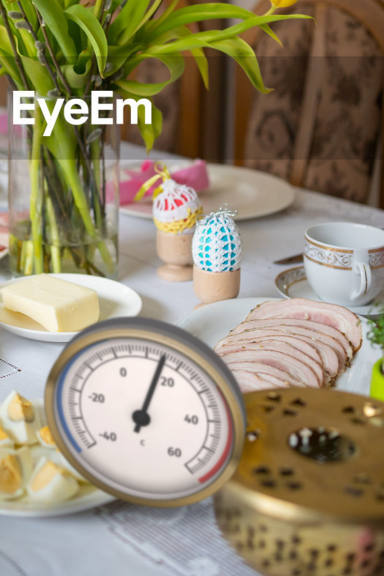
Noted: {"value": 15, "unit": "°C"}
